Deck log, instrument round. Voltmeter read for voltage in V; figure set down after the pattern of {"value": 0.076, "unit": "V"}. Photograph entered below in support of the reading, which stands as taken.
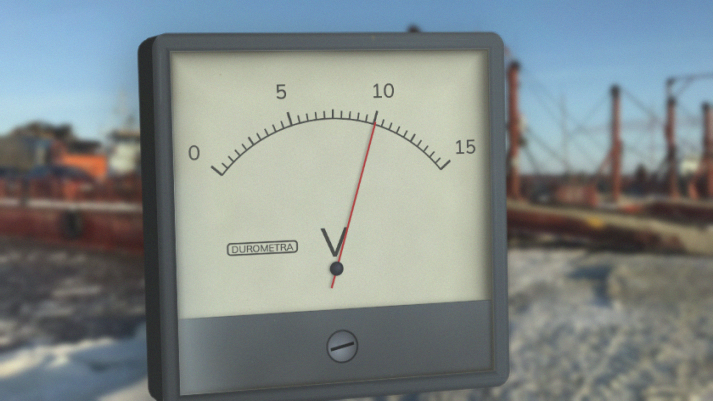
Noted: {"value": 10, "unit": "V"}
